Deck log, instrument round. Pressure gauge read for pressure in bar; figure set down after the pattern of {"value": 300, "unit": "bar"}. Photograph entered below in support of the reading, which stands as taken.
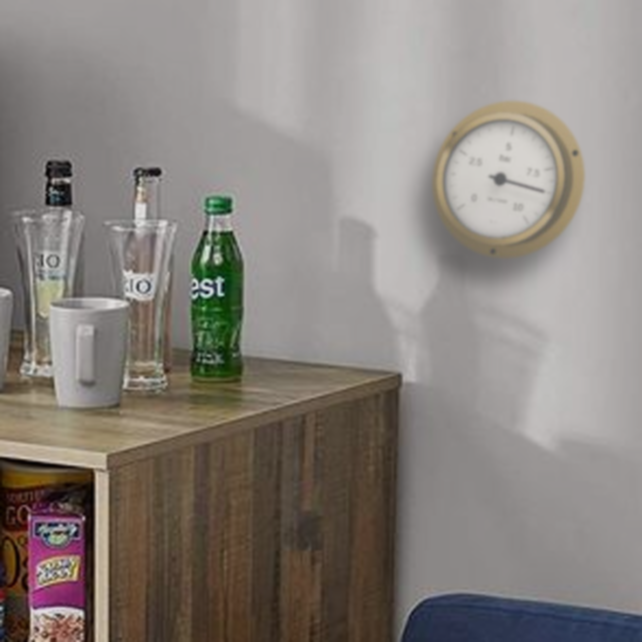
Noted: {"value": 8.5, "unit": "bar"}
